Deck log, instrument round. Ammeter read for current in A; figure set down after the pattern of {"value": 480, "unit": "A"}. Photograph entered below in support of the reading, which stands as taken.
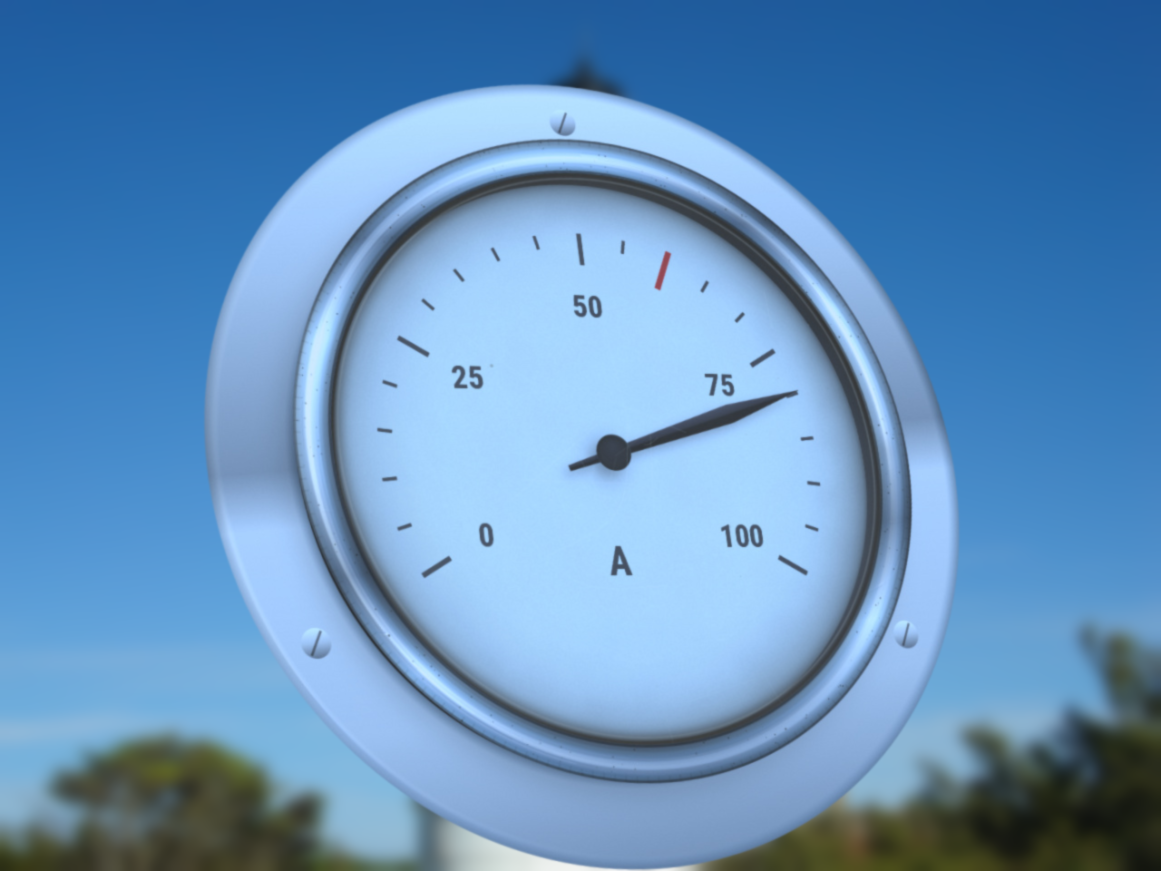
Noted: {"value": 80, "unit": "A"}
